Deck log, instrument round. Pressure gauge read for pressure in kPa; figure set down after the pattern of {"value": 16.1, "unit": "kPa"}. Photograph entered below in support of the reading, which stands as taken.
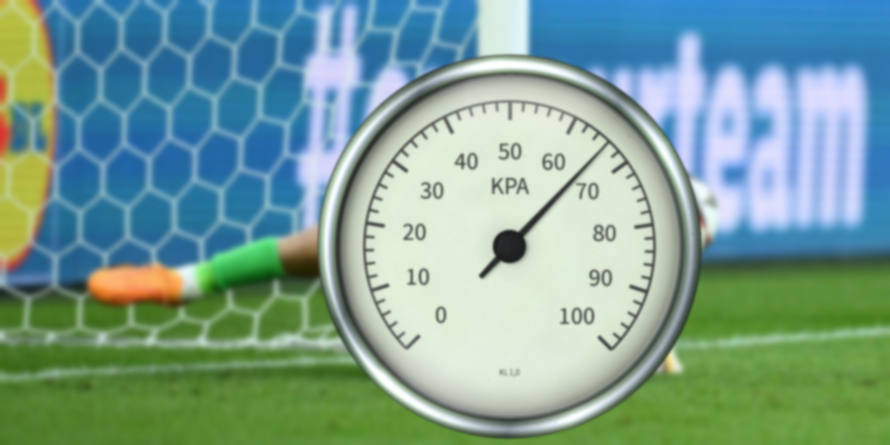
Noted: {"value": 66, "unit": "kPa"}
